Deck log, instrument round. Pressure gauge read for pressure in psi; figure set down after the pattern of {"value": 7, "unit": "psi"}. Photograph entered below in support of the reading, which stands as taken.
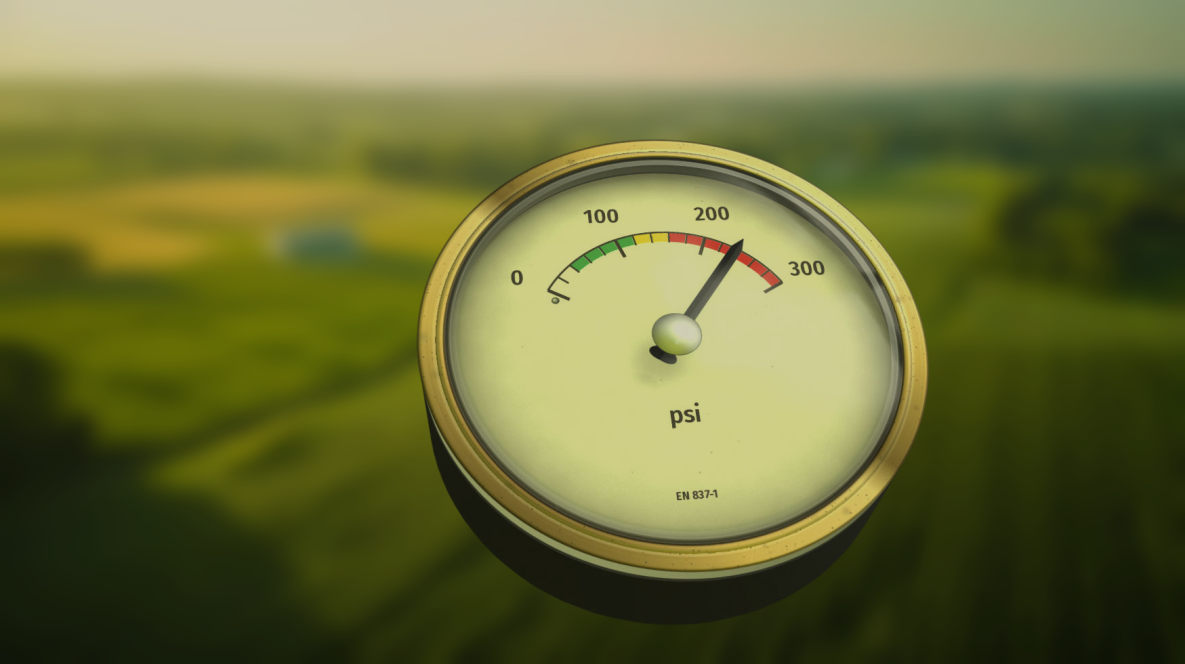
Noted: {"value": 240, "unit": "psi"}
